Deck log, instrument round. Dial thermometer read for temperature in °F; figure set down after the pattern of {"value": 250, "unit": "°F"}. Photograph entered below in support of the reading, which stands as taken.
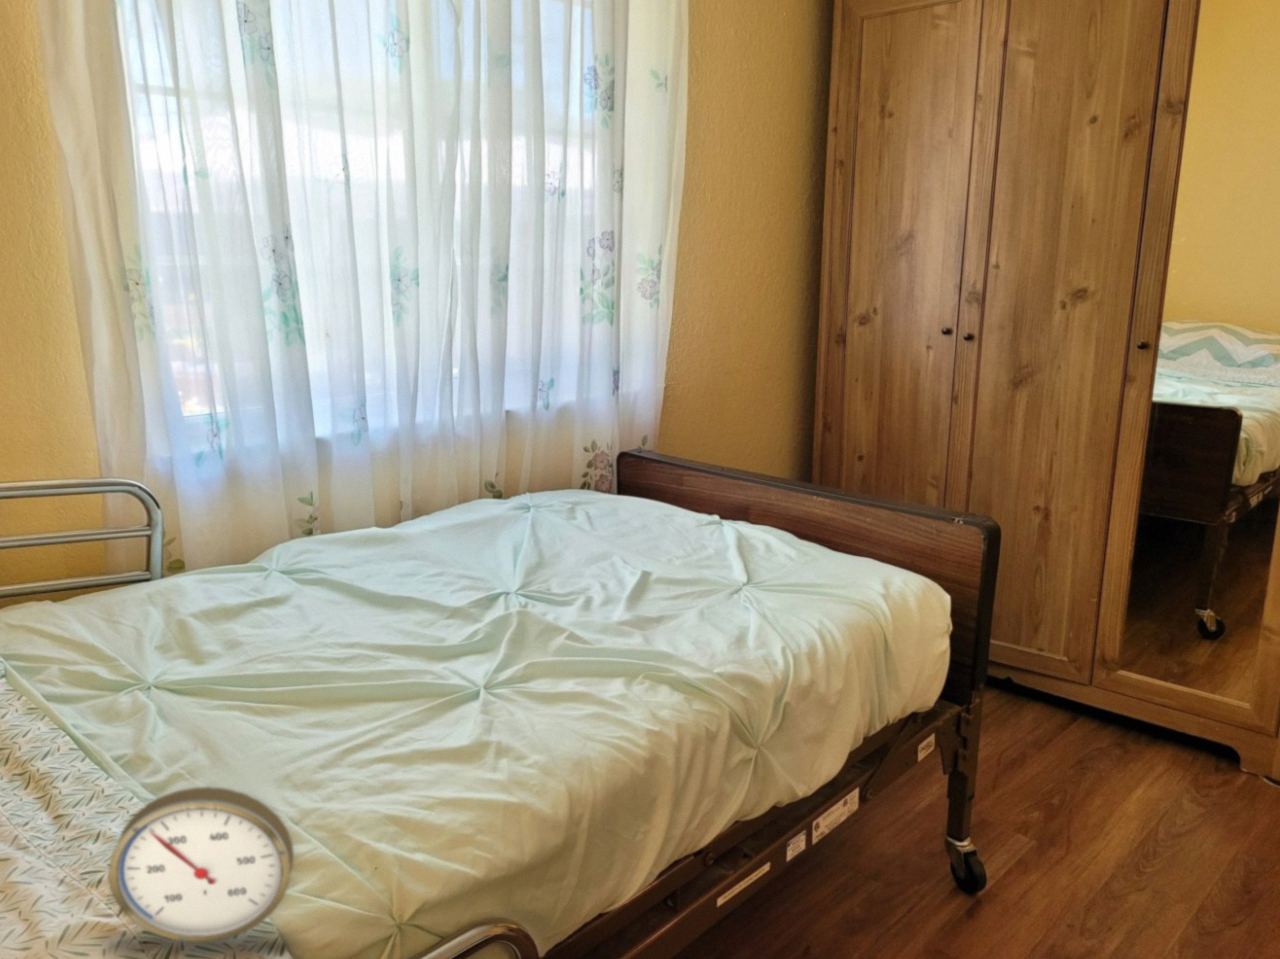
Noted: {"value": 280, "unit": "°F"}
